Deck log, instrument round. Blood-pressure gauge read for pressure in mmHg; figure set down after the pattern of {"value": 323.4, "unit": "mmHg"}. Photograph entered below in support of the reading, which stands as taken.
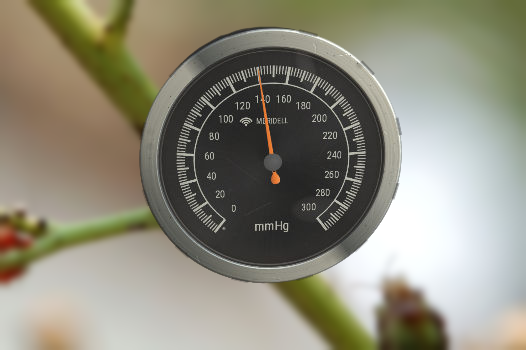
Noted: {"value": 140, "unit": "mmHg"}
